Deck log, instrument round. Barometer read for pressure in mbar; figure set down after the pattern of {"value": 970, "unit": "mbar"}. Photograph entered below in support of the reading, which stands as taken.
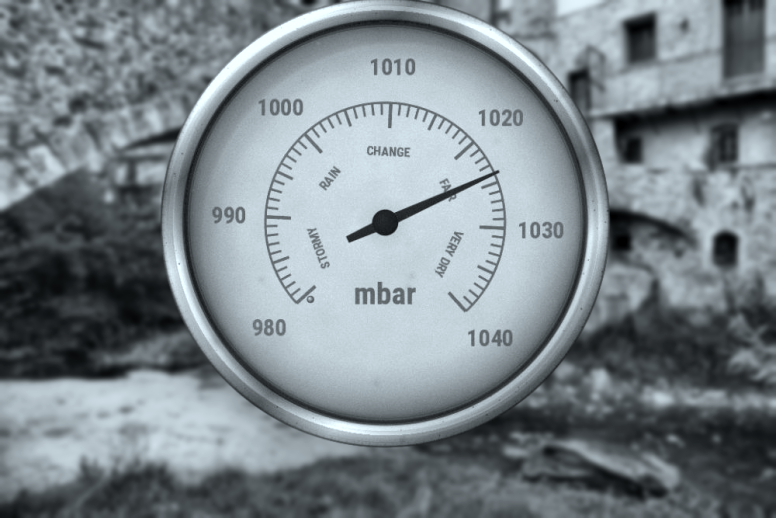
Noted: {"value": 1024, "unit": "mbar"}
